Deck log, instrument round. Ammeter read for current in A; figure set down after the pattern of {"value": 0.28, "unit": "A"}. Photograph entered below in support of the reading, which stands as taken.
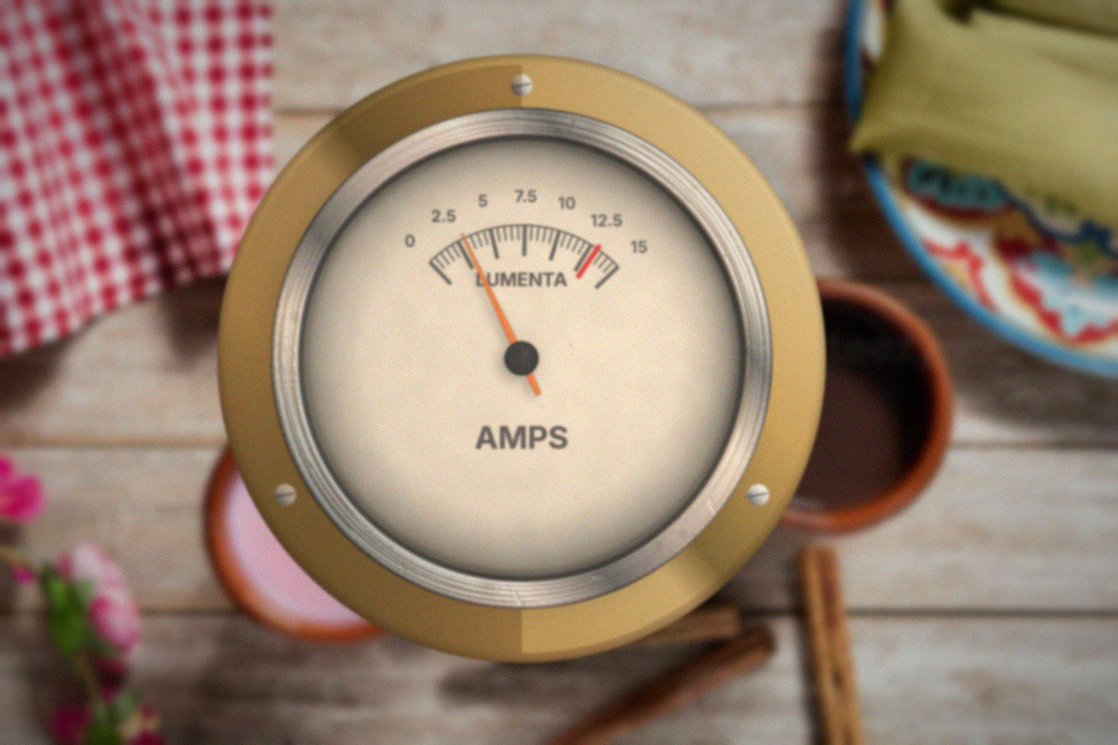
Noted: {"value": 3, "unit": "A"}
